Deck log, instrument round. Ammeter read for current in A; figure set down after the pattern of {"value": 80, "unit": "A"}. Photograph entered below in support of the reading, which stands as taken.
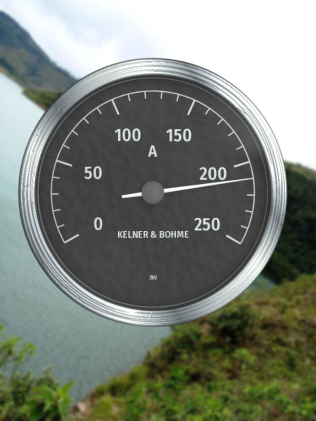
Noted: {"value": 210, "unit": "A"}
